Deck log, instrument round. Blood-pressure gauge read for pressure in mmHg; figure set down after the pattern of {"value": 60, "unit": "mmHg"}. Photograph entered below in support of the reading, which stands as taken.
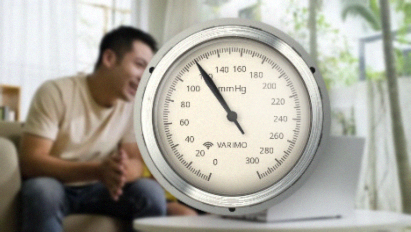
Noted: {"value": 120, "unit": "mmHg"}
